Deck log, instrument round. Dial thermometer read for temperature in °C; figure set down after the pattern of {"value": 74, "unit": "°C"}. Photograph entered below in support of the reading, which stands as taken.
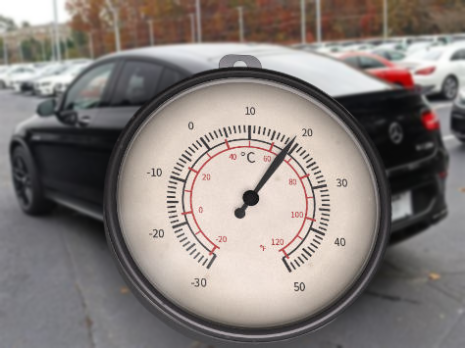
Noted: {"value": 19, "unit": "°C"}
